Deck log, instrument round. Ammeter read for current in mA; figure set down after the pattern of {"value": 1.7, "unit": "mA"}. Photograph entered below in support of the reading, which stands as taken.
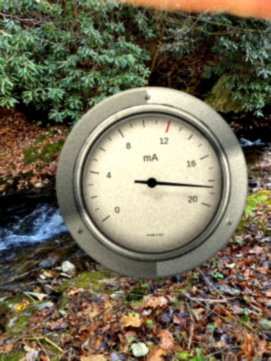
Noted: {"value": 18.5, "unit": "mA"}
